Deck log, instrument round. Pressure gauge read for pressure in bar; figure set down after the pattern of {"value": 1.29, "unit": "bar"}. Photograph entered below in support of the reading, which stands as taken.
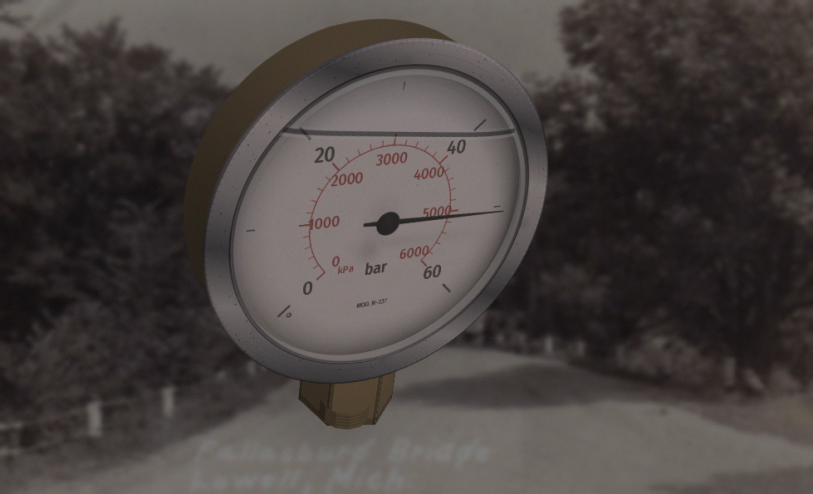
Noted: {"value": 50, "unit": "bar"}
